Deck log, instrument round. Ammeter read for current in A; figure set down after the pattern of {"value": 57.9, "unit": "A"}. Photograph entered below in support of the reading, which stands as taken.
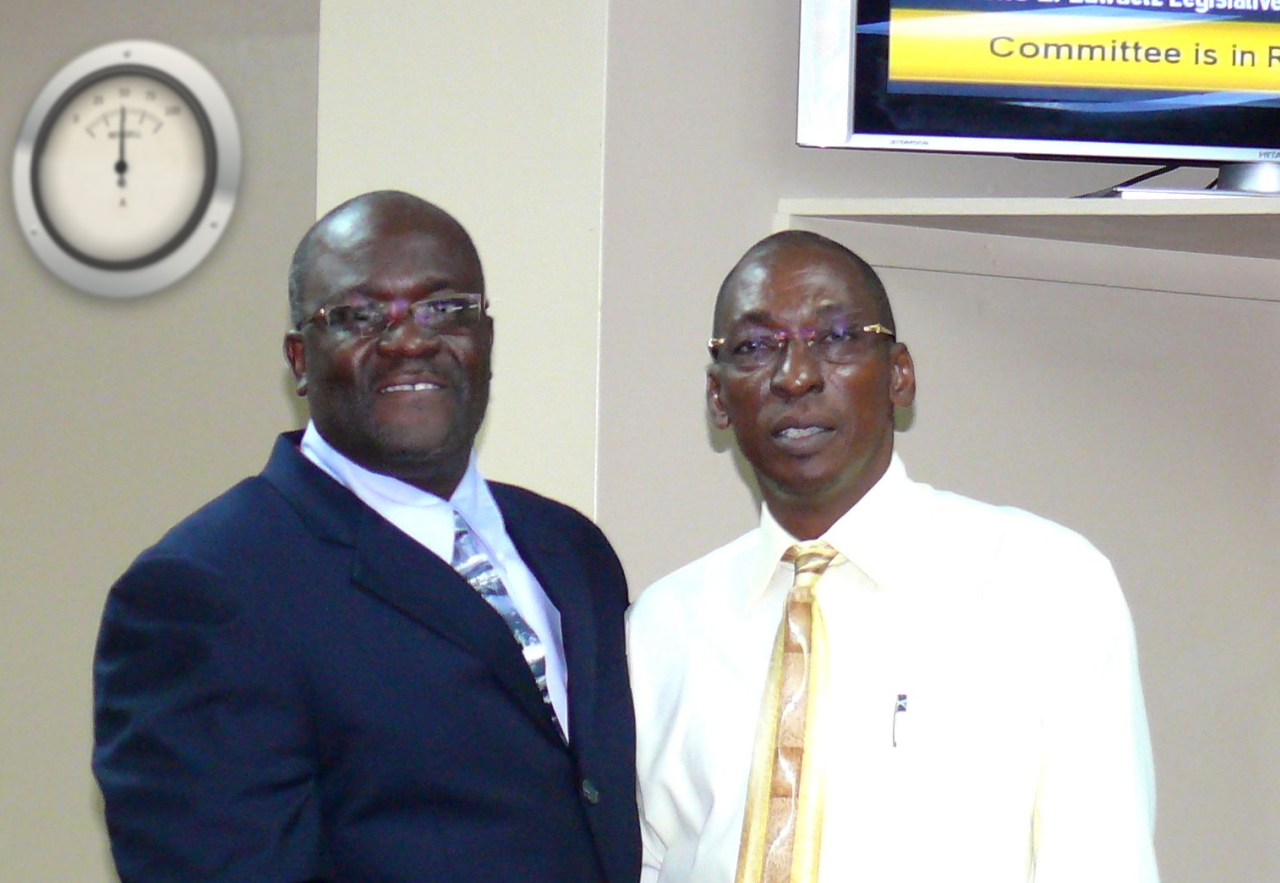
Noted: {"value": 50, "unit": "A"}
